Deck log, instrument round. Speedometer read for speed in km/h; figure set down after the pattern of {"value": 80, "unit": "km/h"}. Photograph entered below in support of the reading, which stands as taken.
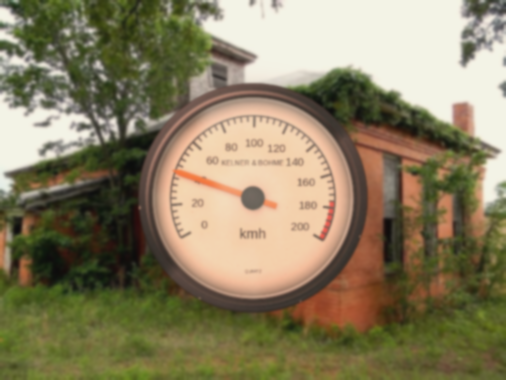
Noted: {"value": 40, "unit": "km/h"}
